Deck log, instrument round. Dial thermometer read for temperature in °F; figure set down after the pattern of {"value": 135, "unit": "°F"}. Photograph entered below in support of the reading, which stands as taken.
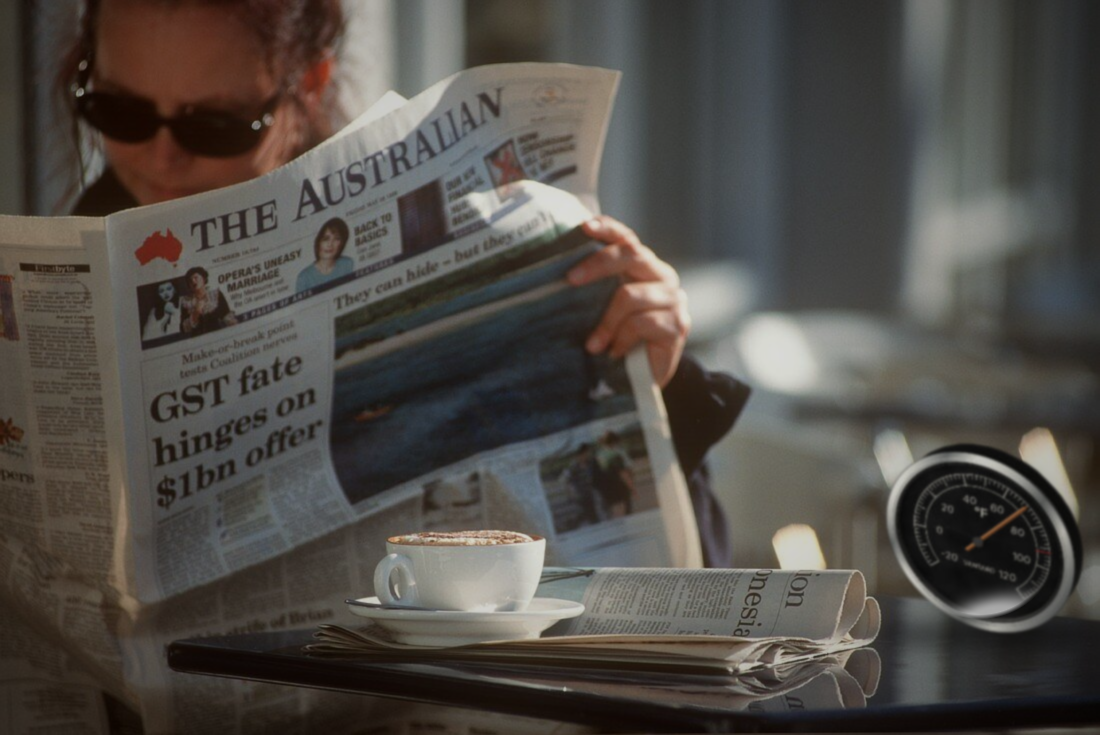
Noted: {"value": 70, "unit": "°F"}
